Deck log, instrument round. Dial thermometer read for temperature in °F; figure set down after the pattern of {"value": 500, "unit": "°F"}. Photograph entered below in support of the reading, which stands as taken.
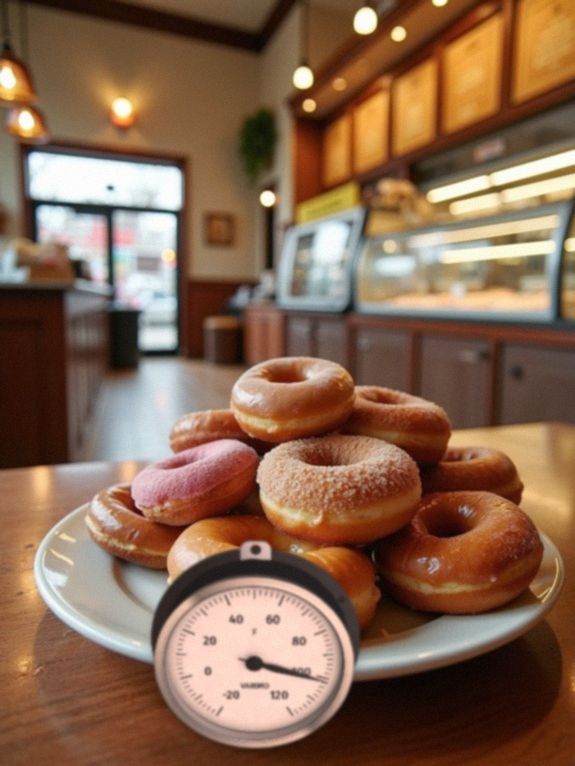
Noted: {"value": 100, "unit": "°F"}
